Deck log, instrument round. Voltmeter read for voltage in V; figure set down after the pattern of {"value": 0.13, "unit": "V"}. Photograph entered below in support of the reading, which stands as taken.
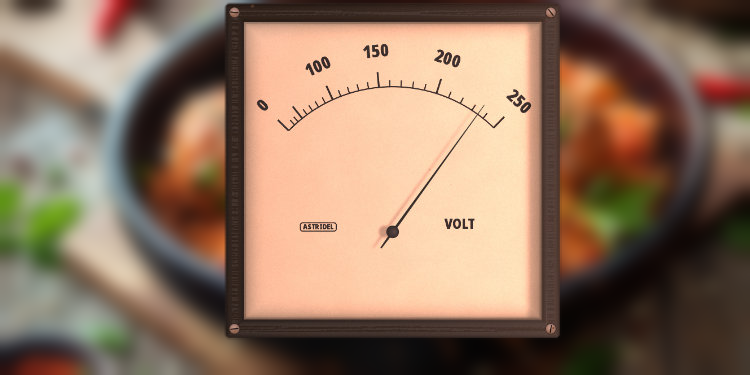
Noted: {"value": 235, "unit": "V"}
